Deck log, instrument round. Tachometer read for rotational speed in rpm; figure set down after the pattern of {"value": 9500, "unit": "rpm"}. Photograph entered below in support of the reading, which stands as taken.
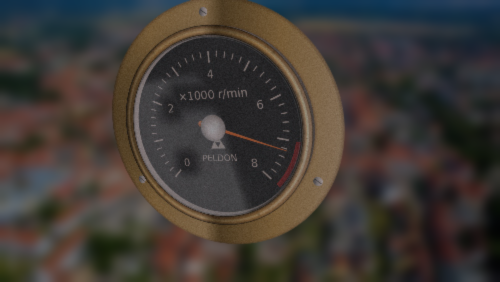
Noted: {"value": 7200, "unit": "rpm"}
